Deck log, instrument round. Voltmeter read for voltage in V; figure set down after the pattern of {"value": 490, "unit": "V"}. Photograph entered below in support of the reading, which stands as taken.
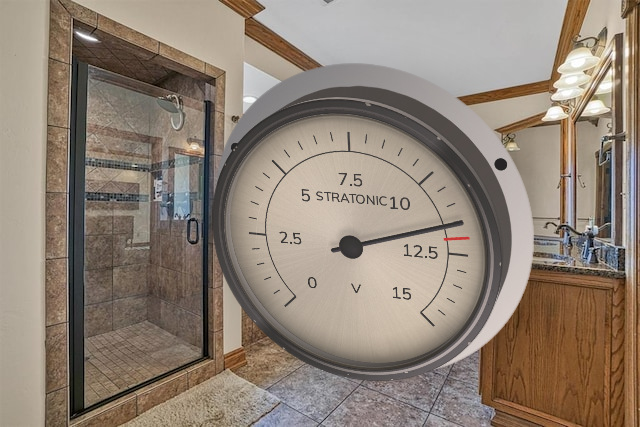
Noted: {"value": 11.5, "unit": "V"}
